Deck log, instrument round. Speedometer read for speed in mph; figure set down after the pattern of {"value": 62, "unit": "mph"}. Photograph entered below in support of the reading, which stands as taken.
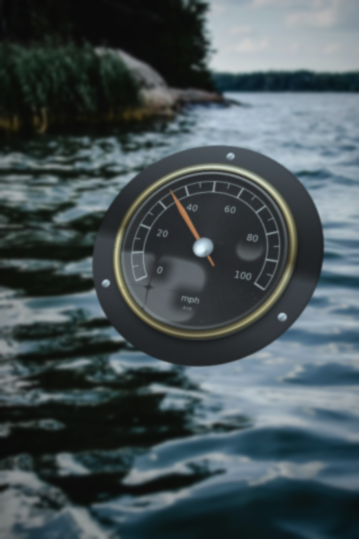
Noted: {"value": 35, "unit": "mph"}
